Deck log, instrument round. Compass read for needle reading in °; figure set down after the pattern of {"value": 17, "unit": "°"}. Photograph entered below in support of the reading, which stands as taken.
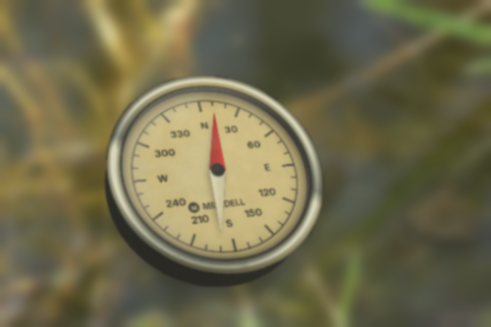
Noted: {"value": 10, "unit": "°"}
